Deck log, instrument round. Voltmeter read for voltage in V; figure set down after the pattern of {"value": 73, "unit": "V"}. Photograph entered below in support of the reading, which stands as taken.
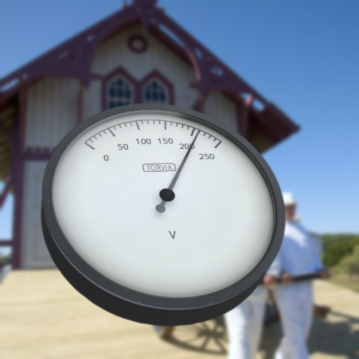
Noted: {"value": 210, "unit": "V"}
